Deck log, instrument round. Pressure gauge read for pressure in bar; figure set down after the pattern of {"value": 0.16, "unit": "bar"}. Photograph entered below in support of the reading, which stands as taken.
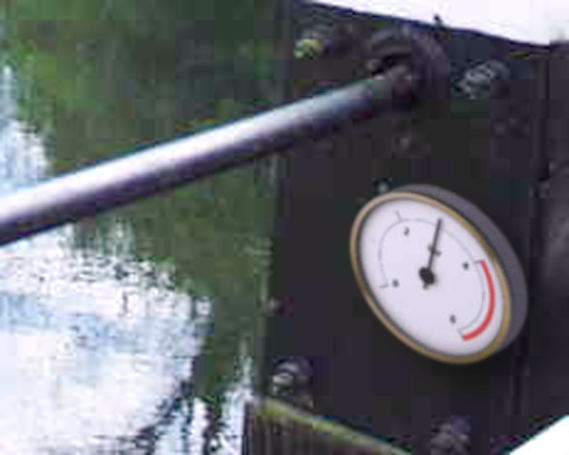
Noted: {"value": 3, "unit": "bar"}
